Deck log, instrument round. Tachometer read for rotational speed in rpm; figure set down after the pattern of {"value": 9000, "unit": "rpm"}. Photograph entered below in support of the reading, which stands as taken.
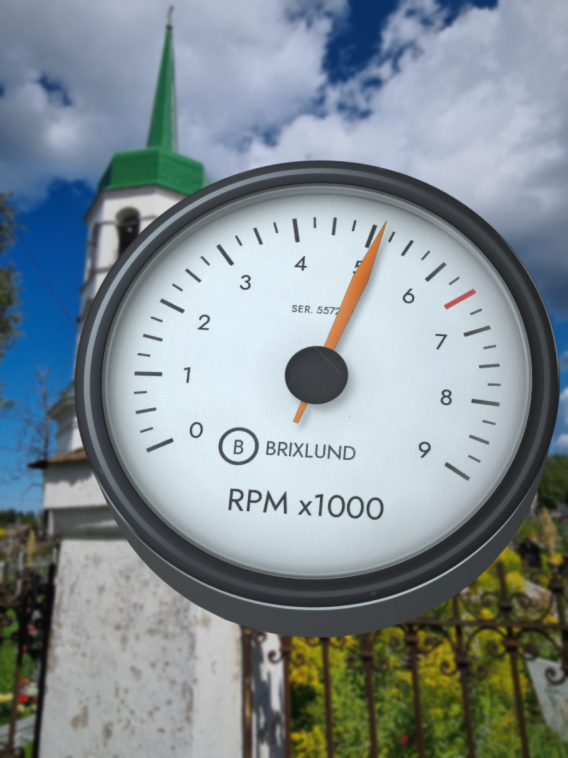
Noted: {"value": 5125, "unit": "rpm"}
